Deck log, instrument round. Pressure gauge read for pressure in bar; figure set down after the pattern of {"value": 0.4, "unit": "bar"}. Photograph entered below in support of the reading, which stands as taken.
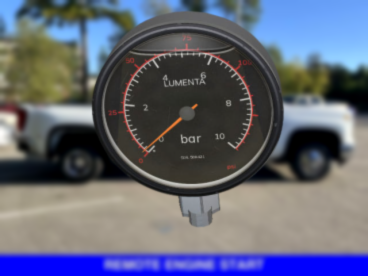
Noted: {"value": 0.2, "unit": "bar"}
